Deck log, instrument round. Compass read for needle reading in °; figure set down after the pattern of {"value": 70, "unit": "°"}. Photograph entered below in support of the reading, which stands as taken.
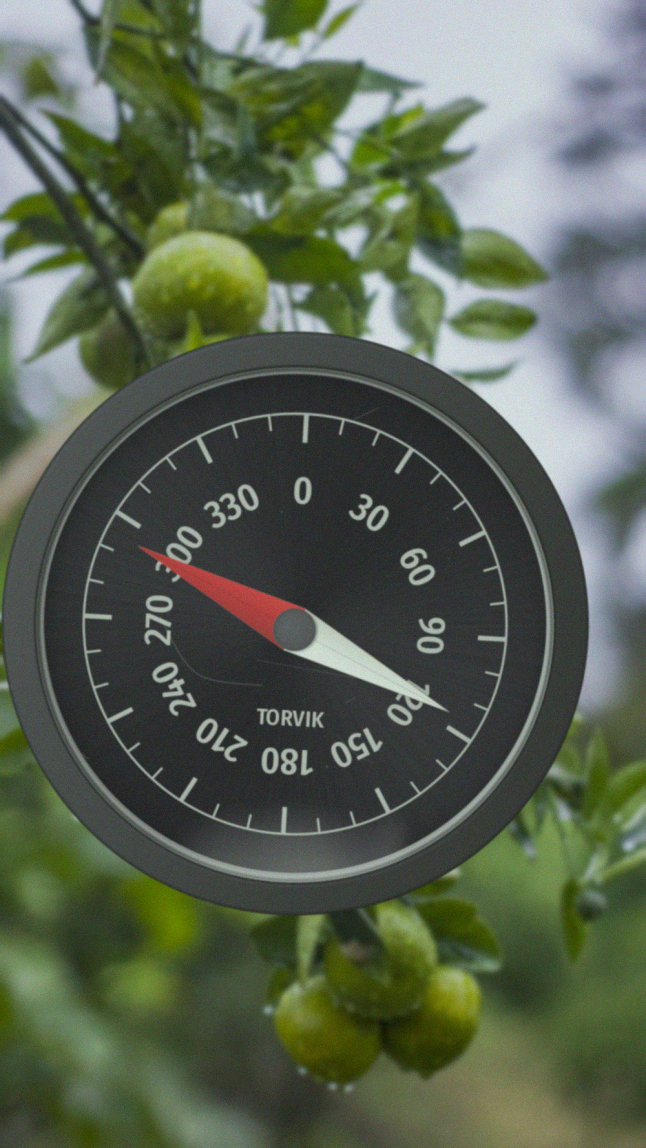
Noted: {"value": 295, "unit": "°"}
